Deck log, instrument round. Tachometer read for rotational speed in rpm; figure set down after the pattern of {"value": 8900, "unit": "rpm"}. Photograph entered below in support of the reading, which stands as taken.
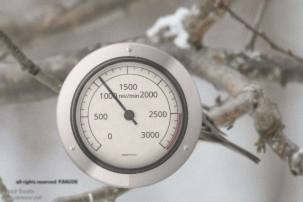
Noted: {"value": 1100, "unit": "rpm"}
